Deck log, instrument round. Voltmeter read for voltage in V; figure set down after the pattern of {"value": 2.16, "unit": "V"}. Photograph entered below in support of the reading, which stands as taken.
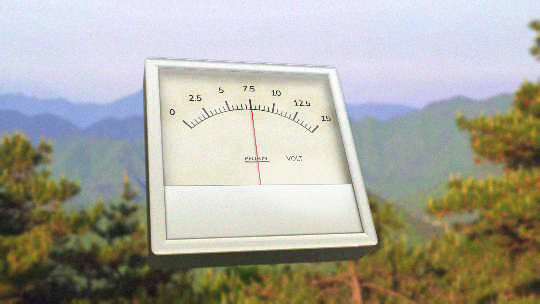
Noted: {"value": 7.5, "unit": "V"}
